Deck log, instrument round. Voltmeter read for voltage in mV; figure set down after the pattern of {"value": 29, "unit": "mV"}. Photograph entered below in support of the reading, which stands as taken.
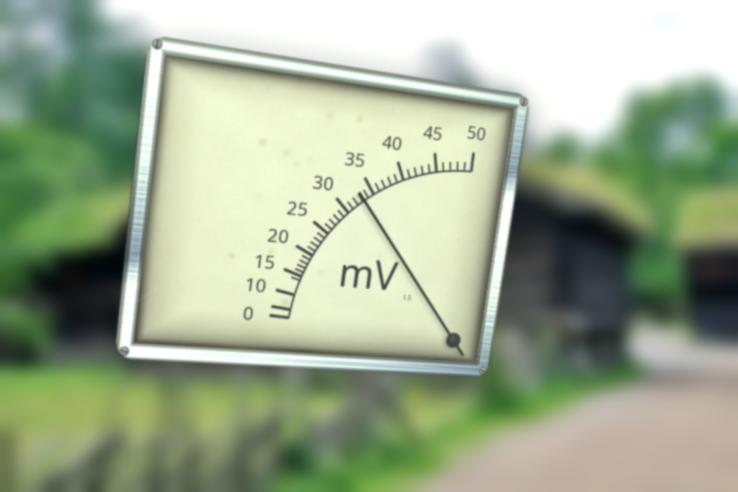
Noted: {"value": 33, "unit": "mV"}
